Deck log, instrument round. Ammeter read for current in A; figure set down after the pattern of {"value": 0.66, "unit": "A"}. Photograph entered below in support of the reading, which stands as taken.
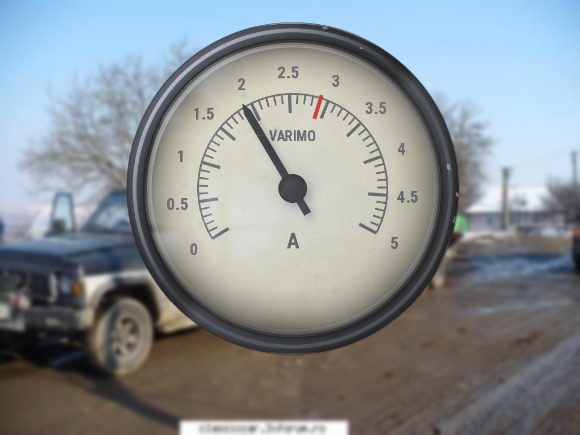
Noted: {"value": 1.9, "unit": "A"}
